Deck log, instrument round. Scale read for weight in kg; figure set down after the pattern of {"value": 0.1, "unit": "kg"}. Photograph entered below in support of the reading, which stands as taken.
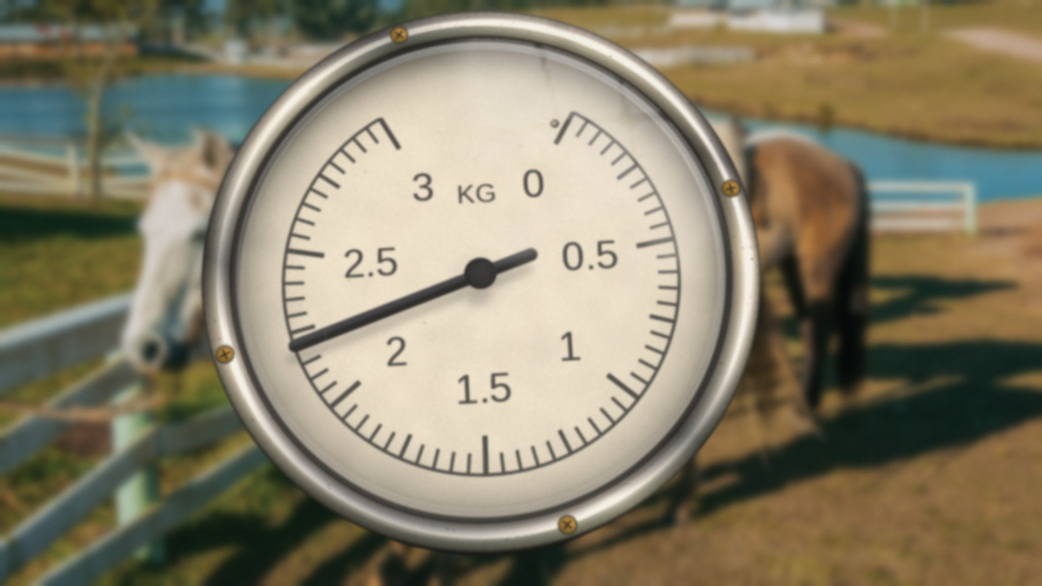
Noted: {"value": 2.2, "unit": "kg"}
